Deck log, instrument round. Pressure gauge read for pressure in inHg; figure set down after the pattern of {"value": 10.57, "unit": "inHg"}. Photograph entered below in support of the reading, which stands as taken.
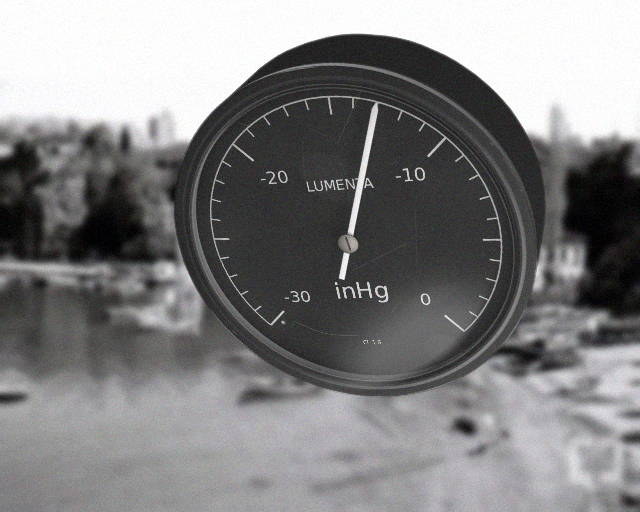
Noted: {"value": -13, "unit": "inHg"}
